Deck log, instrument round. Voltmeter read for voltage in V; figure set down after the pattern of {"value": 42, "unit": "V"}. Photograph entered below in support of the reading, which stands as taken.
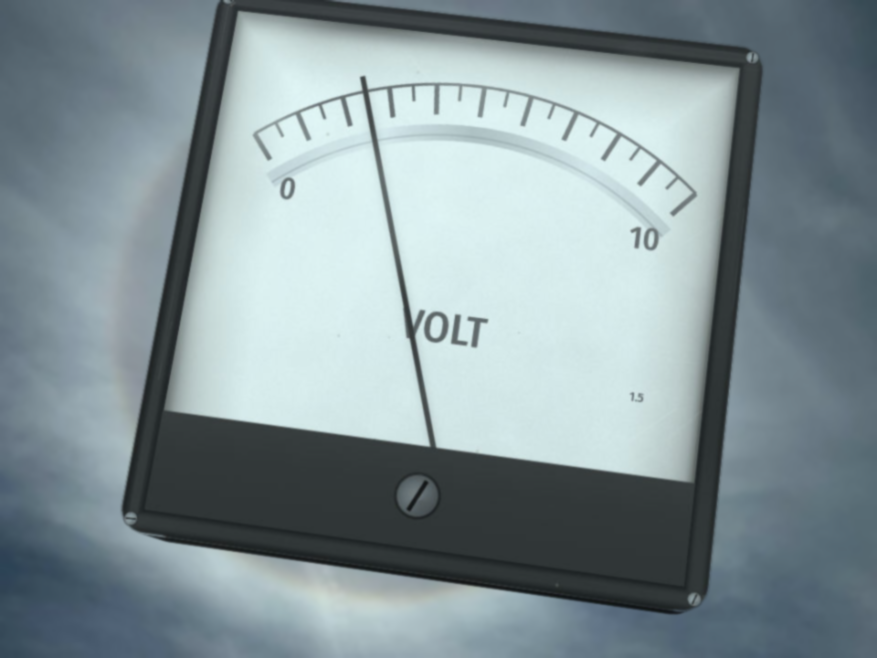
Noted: {"value": 2.5, "unit": "V"}
